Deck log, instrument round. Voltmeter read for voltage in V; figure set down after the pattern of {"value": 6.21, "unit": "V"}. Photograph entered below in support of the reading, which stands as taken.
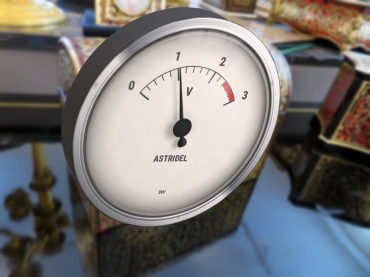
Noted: {"value": 1, "unit": "V"}
